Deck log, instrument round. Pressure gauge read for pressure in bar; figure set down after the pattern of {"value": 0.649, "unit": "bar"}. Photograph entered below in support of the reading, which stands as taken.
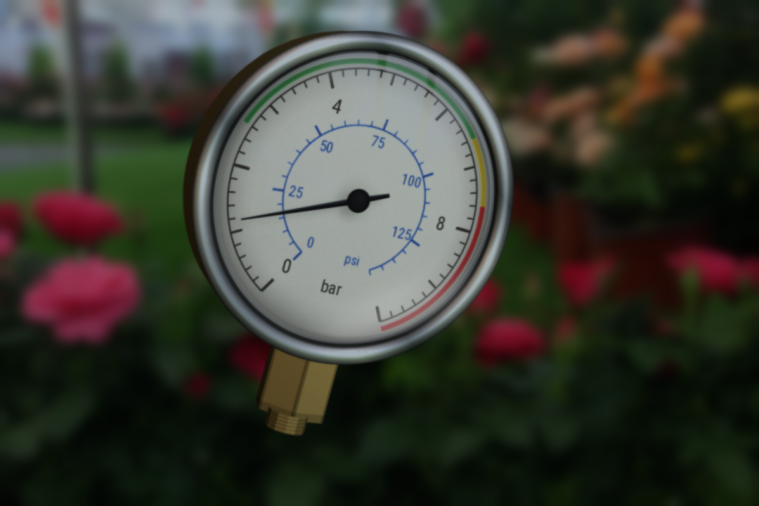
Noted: {"value": 1.2, "unit": "bar"}
